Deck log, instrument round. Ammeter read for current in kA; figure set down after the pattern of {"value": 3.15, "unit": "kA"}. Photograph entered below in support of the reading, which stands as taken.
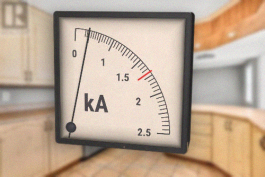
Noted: {"value": 0.5, "unit": "kA"}
